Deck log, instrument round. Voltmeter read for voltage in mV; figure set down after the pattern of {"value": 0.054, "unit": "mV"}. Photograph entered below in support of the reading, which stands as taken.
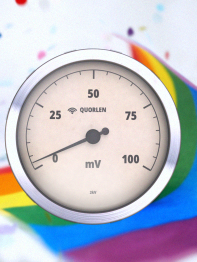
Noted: {"value": 2.5, "unit": "mV"}
